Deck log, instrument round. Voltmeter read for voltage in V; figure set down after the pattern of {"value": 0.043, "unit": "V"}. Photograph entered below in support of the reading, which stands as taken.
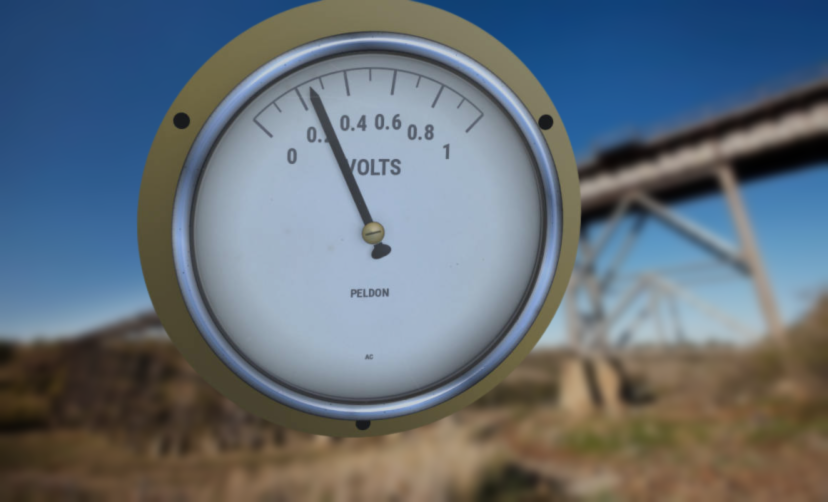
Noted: {"value": 0.25, "unit": "V"}
